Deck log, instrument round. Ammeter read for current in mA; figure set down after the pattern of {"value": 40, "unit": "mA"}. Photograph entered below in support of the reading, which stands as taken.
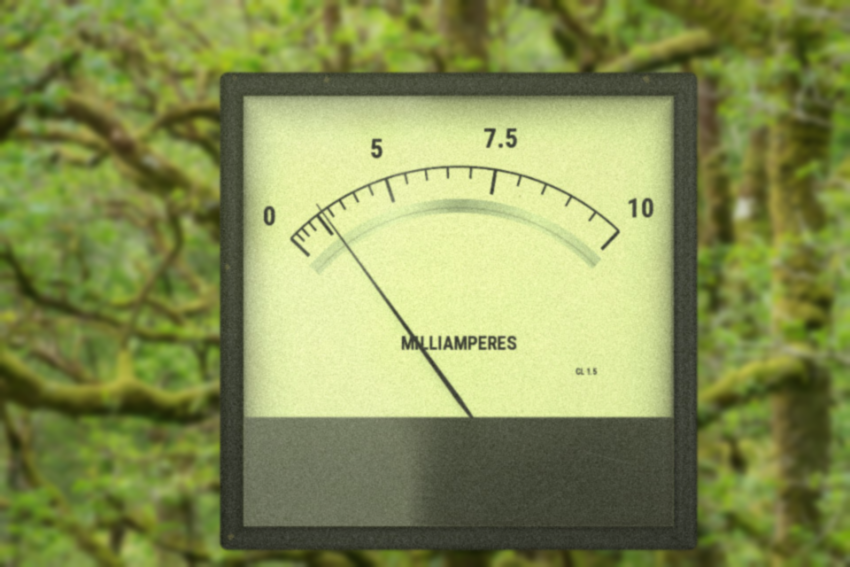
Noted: {"value": 2.75, "unit": "mA"}
